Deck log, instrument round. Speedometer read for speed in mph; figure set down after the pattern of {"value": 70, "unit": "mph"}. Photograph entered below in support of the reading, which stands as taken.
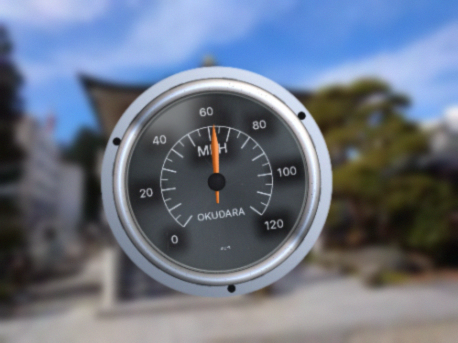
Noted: {"value": 62.5, "unit": "mph"}
